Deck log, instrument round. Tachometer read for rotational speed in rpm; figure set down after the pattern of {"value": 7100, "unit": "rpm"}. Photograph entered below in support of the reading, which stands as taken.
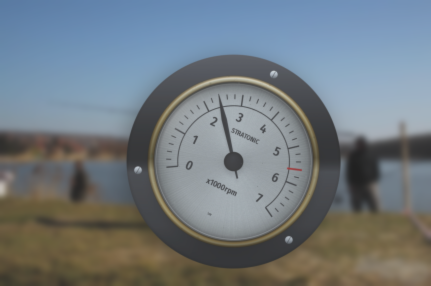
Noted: {"value": 2400, "unit": "rpm"}
